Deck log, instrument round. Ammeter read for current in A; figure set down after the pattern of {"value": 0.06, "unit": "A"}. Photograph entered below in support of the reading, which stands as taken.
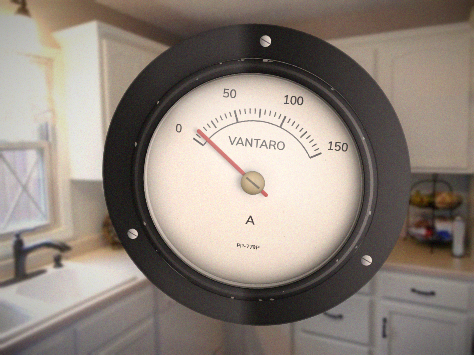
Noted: {"value": 10, "unit": "A"}
